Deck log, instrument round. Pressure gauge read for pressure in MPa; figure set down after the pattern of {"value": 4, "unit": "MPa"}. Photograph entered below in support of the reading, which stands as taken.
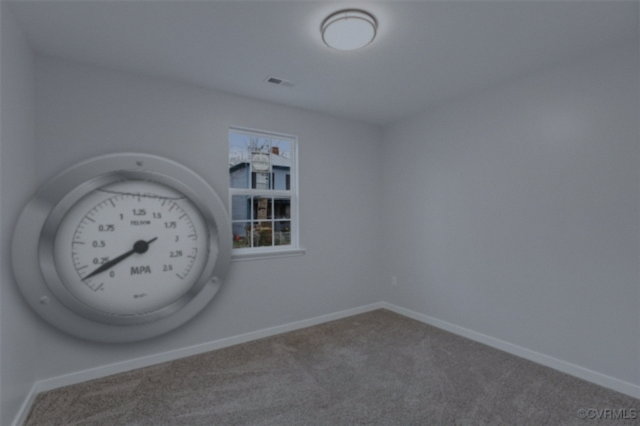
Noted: {"value": 0.15, "unit": "MPa"}
